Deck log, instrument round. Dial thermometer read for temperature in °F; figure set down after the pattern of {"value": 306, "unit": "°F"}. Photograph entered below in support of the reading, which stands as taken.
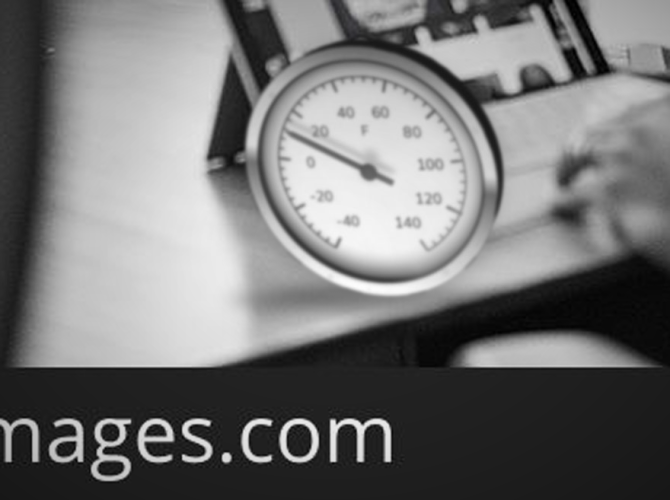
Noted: {"value": 12, "unit": "°F"}
